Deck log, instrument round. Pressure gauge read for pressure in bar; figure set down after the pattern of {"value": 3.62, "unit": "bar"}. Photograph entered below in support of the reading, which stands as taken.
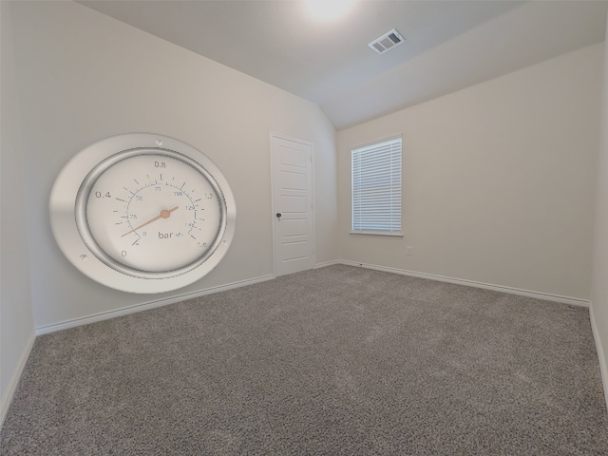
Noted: {"value": 0.1, "unit": "bar"}
